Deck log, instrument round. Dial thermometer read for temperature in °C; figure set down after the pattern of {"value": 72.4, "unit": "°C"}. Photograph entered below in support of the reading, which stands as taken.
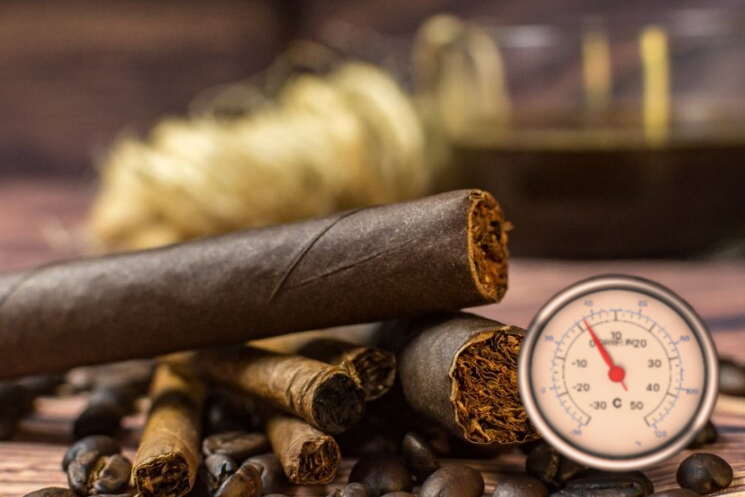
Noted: {"value": 2, "unit": "°C"}
